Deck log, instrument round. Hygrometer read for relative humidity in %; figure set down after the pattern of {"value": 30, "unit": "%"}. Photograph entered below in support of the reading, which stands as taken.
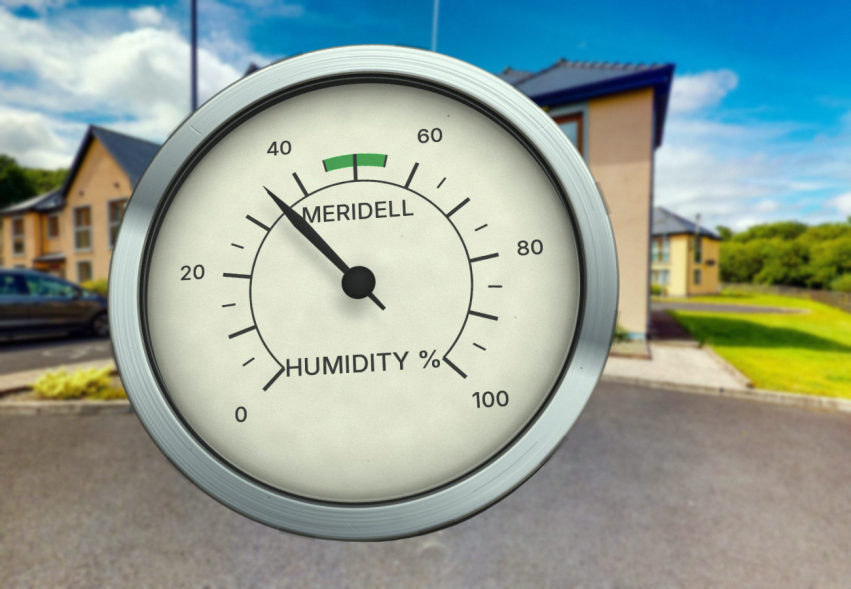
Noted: {"value": 35, "unit": "%"}
